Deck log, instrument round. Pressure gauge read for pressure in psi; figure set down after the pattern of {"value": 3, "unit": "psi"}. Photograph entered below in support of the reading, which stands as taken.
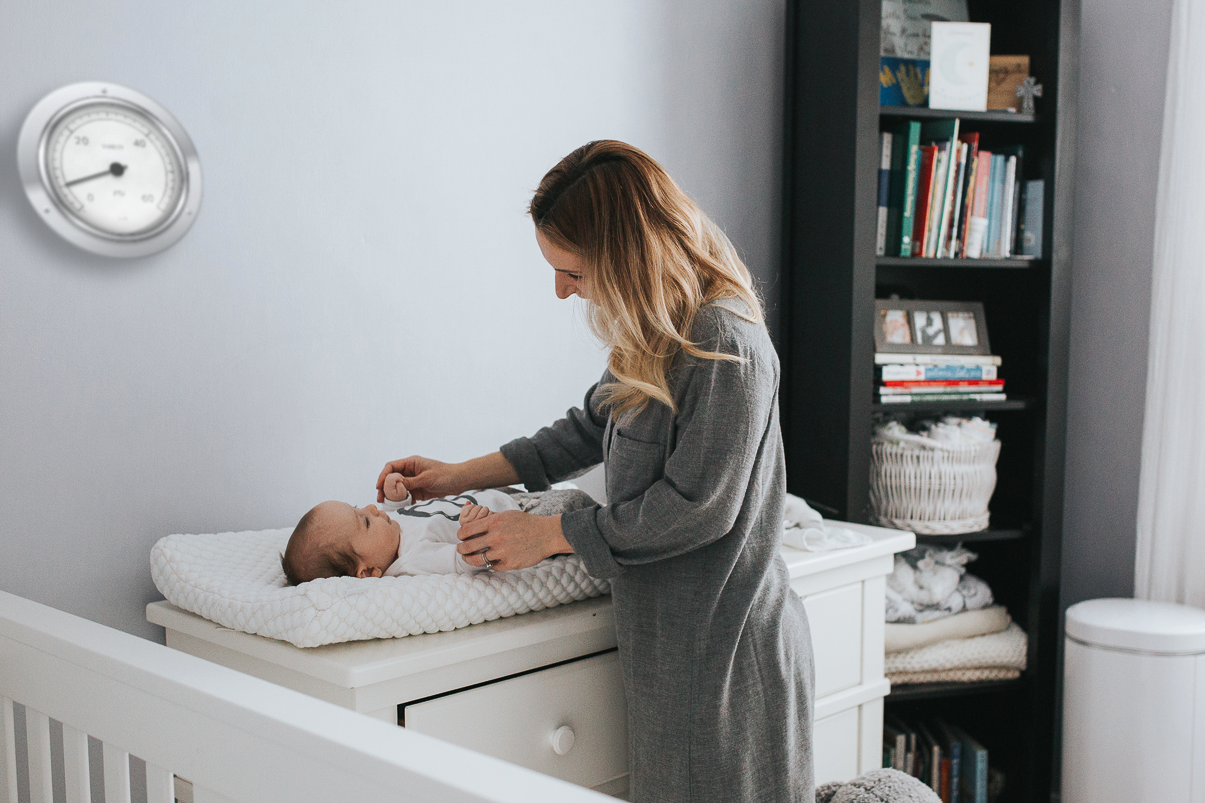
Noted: {"value": 6, "unit": "psi"}
